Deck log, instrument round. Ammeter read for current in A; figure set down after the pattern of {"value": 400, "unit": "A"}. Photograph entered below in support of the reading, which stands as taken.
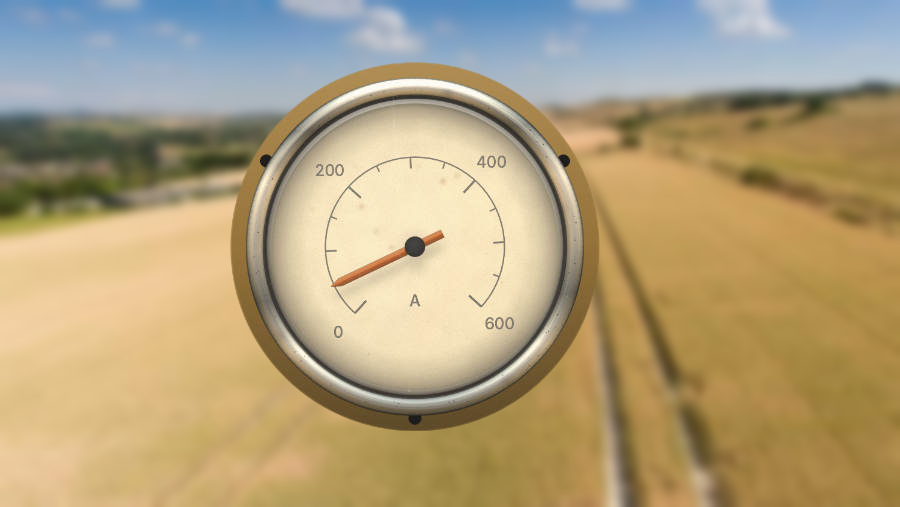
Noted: {"value": 50, "unit": "A"}
